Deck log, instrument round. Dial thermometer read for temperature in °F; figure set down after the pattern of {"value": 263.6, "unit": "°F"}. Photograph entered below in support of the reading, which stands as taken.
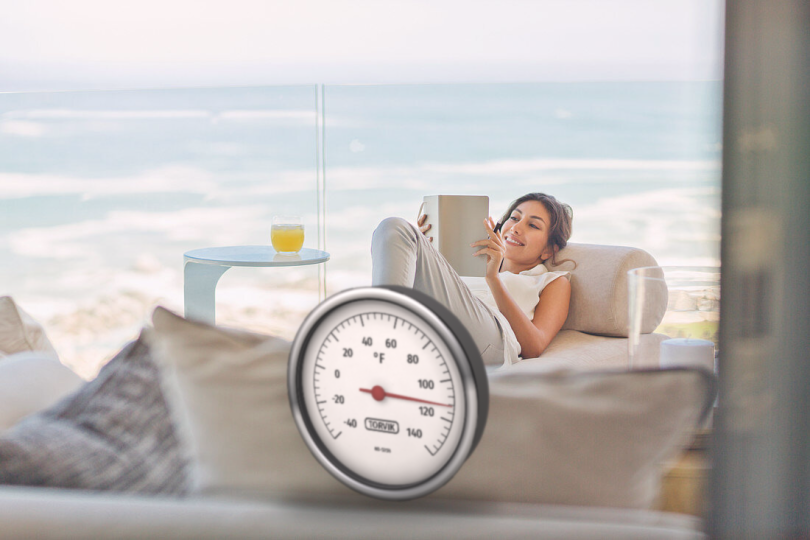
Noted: {"value": 112, "unit": "°F"}
